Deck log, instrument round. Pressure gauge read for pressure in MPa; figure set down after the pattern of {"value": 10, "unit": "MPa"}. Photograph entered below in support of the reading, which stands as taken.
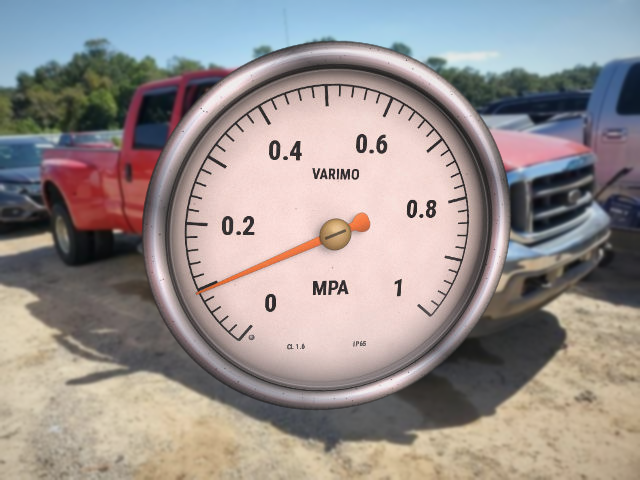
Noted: {"value": 0.1, "unit": "MPa"}
